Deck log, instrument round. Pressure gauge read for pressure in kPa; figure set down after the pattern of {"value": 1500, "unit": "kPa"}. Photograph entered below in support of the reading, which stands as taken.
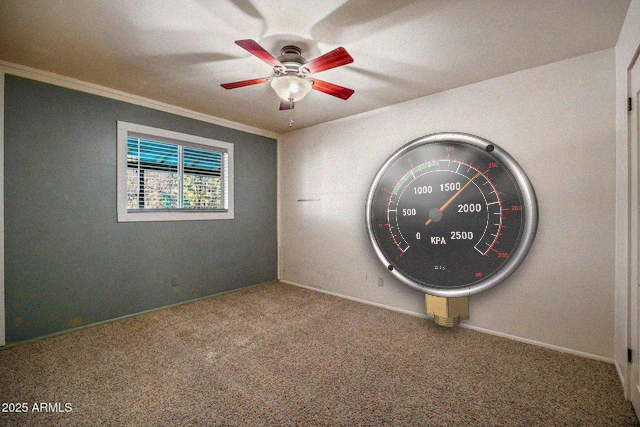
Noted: {"value": 1700, "unit": "kPa"}
